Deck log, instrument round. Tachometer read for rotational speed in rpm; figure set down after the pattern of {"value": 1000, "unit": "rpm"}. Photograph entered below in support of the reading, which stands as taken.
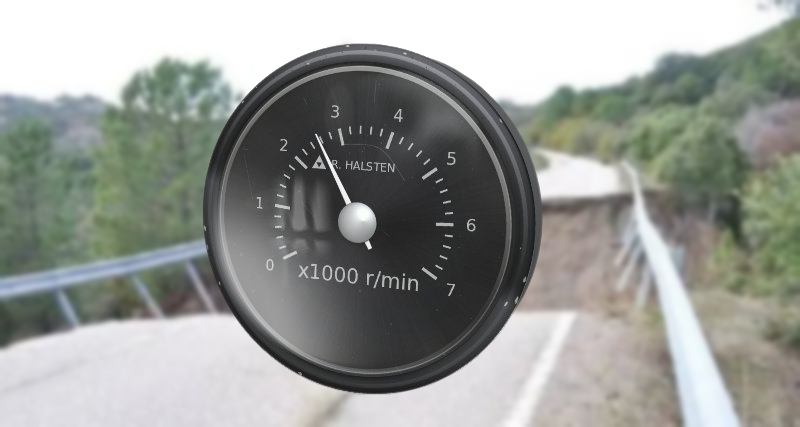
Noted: {"value": 2600, "unit": "rpm"}
